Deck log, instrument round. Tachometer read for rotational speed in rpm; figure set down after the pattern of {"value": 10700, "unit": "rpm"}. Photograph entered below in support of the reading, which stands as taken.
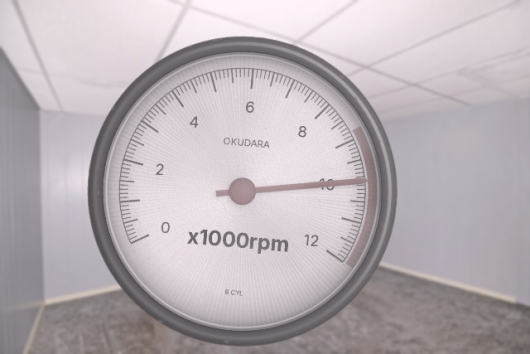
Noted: {"value": 10000, "unit": "rpm"}
